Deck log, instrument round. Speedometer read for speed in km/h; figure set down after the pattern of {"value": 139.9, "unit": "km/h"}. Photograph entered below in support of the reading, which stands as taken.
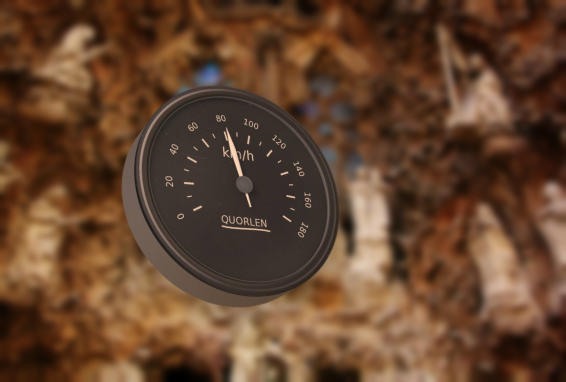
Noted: {"value": 80, "unit": "km/h"}
